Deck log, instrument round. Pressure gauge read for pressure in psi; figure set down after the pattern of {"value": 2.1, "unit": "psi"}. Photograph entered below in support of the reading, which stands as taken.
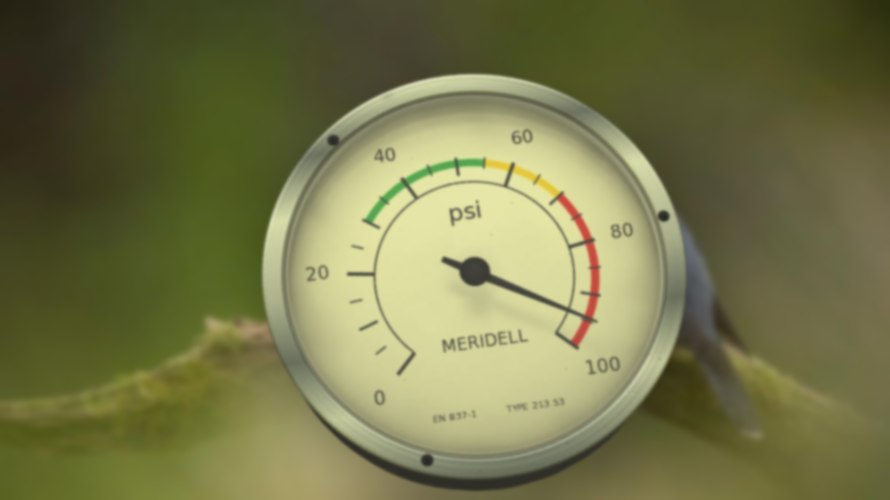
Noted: {"value": 95, "unit": "psi"}
